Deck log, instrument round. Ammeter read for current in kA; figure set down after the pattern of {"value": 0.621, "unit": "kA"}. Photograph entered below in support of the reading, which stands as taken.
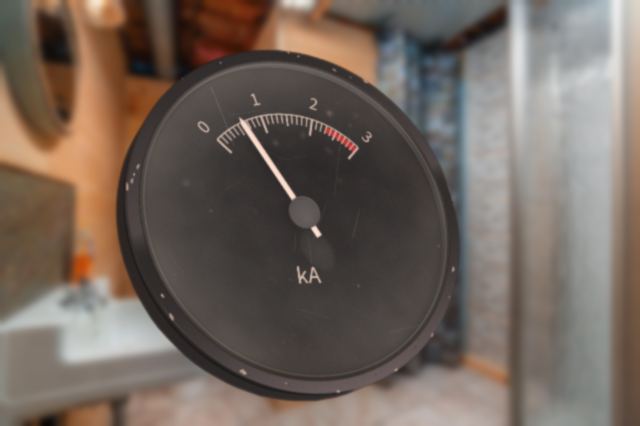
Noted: {"value": 0.5, "unit": "kA"}
